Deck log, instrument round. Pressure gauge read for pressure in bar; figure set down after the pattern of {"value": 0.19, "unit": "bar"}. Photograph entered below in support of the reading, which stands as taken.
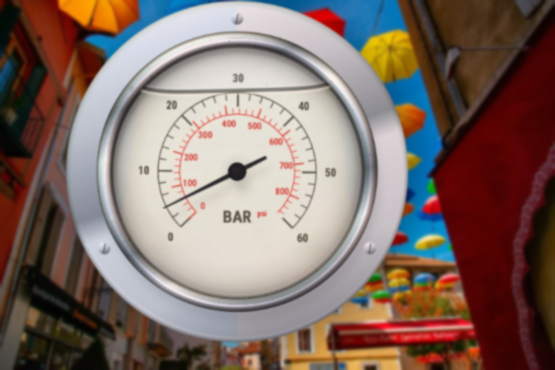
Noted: {"value": 4, "unit": "bar"}
